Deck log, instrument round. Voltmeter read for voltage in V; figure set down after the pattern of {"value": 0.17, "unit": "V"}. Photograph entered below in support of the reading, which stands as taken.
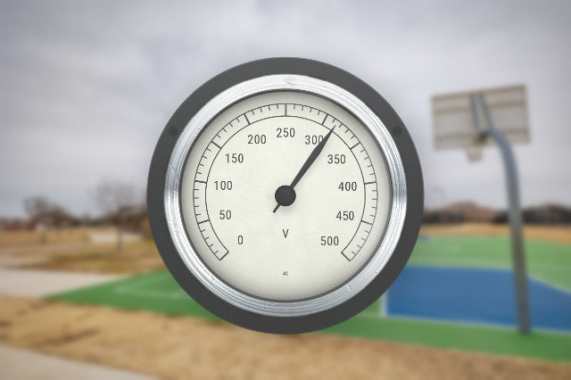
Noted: {"value": 315, "unit": "V"}
